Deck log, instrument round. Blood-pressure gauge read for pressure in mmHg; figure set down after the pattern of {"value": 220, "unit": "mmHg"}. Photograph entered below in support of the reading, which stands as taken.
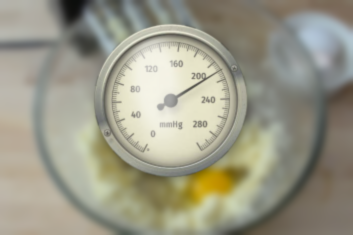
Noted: {"value": 210, "unit": "mmHg"}
